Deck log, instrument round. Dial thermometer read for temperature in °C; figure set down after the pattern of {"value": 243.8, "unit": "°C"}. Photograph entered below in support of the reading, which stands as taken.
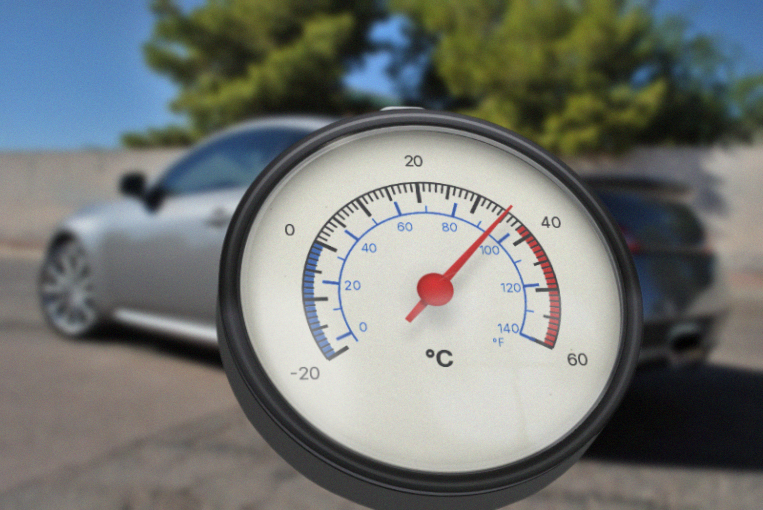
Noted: {"value": 35, "unit": "°C"}
